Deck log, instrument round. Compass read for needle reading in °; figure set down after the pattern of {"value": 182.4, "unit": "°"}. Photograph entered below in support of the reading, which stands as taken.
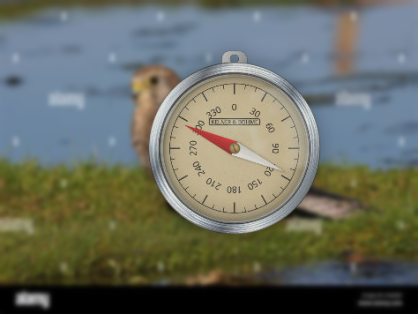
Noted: {"value": 295, "unit": "°"}
